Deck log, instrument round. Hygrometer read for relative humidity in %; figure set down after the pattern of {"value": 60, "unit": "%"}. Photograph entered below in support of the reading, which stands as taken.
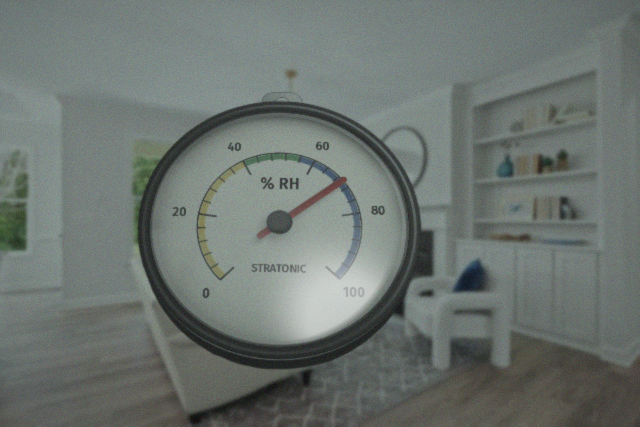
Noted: {"value": 70, "unit": "%"}
